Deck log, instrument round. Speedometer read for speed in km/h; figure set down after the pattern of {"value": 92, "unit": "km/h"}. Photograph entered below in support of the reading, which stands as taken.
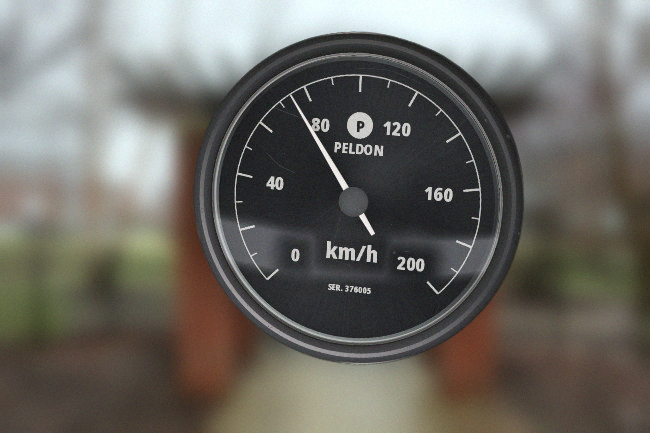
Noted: {"value": 75, "unit": "km/h"}
